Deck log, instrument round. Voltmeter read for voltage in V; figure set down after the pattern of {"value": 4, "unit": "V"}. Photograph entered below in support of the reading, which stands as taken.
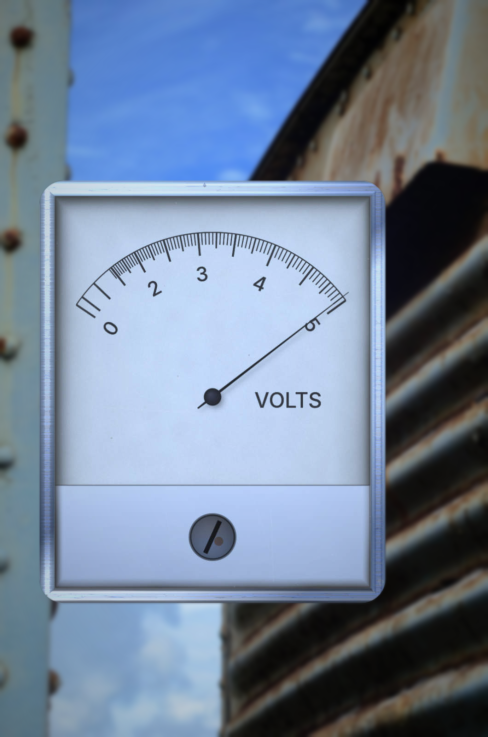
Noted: {"value": 4.95, "unit": "V"}
